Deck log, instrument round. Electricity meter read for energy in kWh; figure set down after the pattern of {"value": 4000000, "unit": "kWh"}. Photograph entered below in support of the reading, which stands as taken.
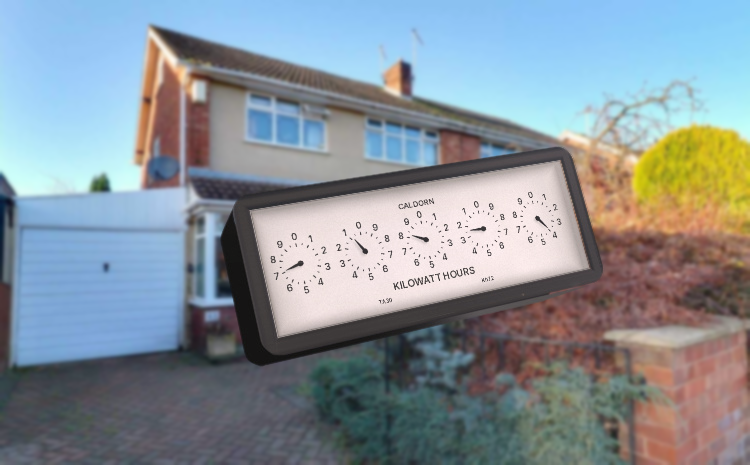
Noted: {"value": 70824, "unit": "kWh"}
